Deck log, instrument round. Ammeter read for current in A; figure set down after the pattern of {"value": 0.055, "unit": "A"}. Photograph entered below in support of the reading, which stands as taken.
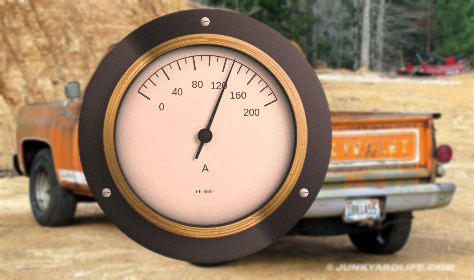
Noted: {"value": 130, "unit": "A"}
